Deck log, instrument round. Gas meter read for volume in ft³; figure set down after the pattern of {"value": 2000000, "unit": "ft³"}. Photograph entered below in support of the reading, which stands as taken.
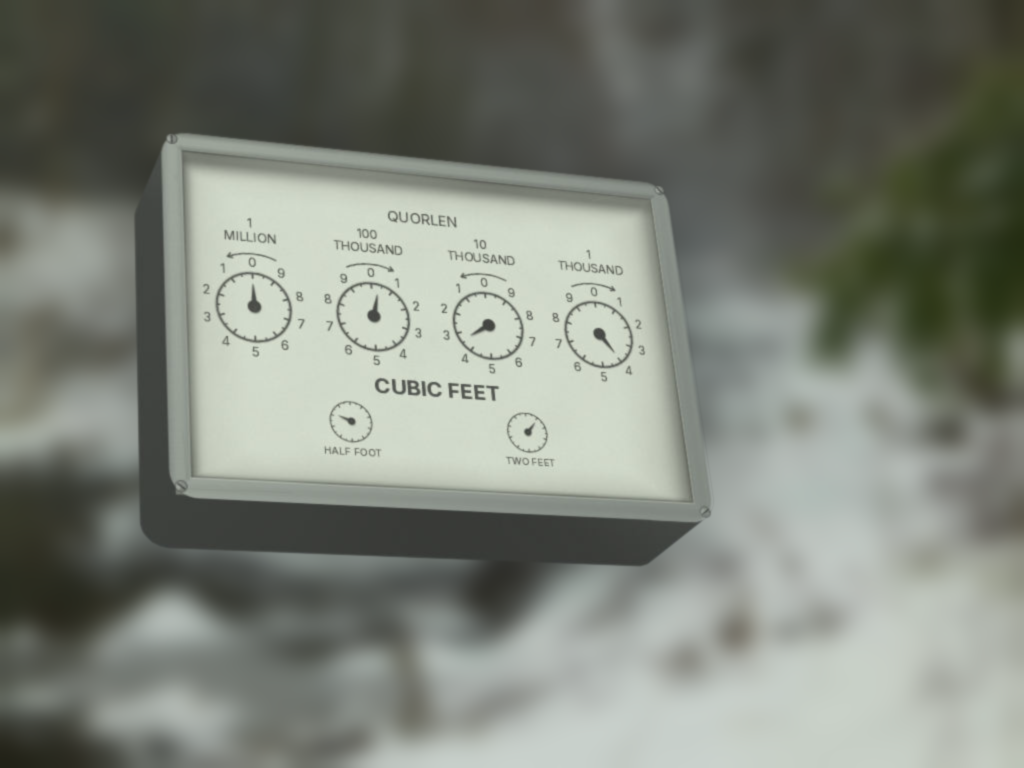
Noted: {"value": 3400, "unit": "ft³"}
